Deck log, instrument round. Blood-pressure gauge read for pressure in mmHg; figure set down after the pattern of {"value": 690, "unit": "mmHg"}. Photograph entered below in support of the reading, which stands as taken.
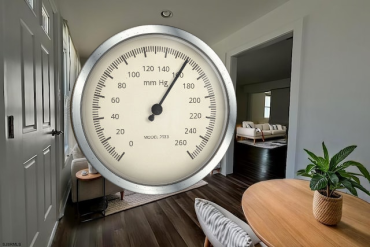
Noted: {"value": 160, "unit": "mmHg"}
